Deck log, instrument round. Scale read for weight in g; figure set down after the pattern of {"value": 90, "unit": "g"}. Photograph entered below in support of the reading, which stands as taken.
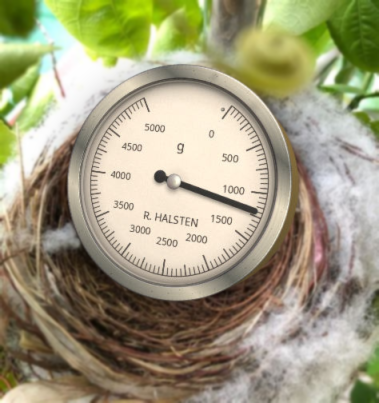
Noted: {"value": 1200, "unit": "g"}
